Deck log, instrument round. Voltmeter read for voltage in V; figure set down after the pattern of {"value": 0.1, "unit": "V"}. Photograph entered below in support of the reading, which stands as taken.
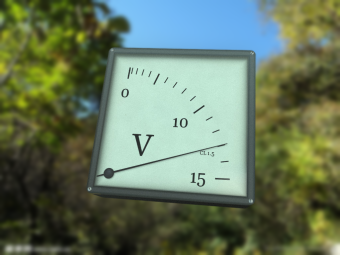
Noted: {"value": 13, "unit": "V"}
